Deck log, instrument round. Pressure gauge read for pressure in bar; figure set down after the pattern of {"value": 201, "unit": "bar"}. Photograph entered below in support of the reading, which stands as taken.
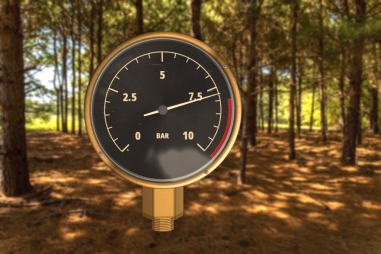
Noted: {"value": 7.75, "unit": "bar"}
